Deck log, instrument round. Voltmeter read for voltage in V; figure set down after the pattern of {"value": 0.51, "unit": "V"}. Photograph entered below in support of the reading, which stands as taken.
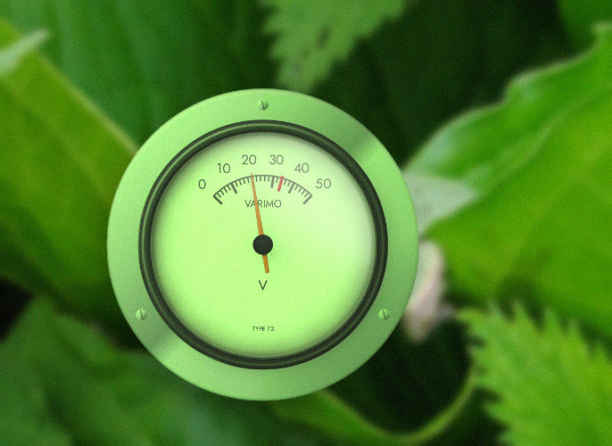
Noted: {"value": 20, "unit": "V"}
